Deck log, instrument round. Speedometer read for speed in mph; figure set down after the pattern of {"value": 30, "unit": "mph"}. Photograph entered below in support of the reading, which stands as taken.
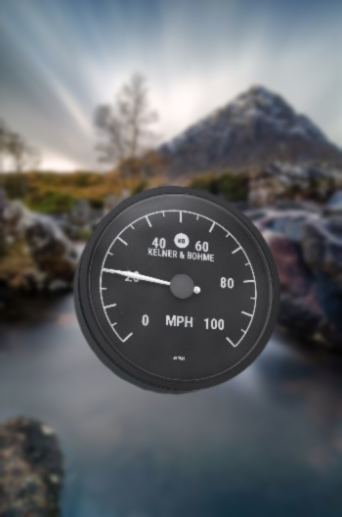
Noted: {"value": 20, "unit": "mph"}
